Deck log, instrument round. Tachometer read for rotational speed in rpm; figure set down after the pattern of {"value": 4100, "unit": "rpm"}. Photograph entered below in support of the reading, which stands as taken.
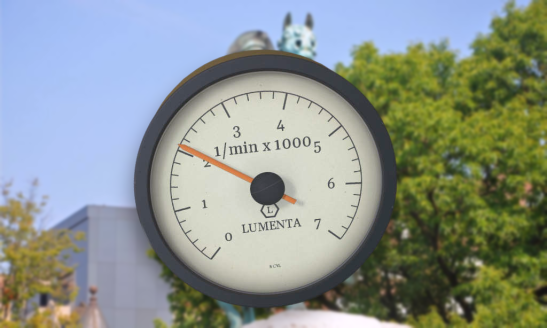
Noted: {"value": 2100, "unit": "rpm"}
